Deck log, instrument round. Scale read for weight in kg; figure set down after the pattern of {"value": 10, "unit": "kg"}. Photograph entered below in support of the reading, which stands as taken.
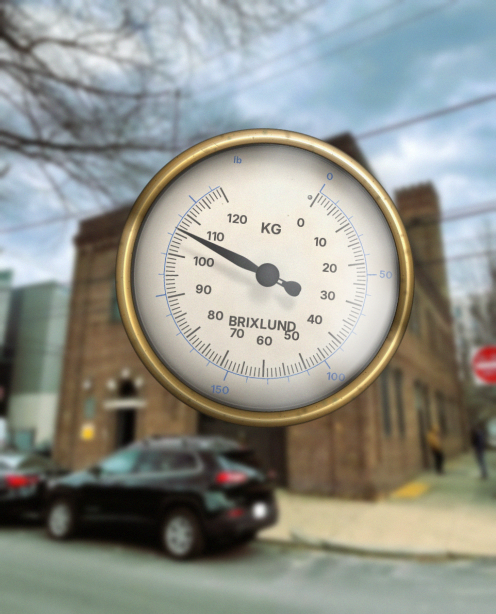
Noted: {"value": 106, "unit": "kg"}
